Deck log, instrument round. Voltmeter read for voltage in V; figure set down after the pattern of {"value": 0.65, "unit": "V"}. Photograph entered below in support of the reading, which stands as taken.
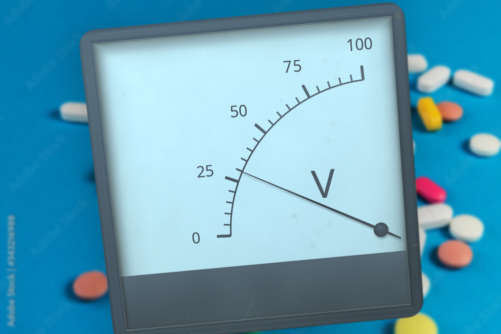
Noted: {"value": 30, "unit": "V"}
